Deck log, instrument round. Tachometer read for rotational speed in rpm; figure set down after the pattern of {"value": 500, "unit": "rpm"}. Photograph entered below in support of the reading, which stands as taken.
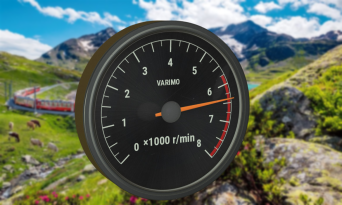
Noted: {"value": 6375, "unit": "rpm"}
